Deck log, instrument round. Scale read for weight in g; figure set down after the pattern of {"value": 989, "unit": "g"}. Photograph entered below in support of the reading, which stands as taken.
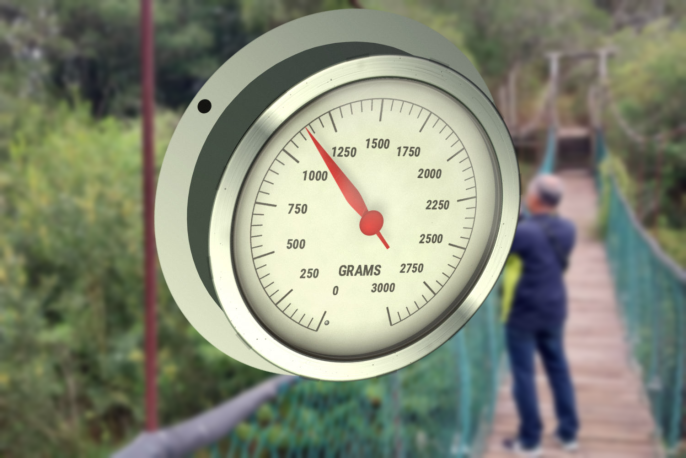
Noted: {"value": 1125, "unit": "g"}
